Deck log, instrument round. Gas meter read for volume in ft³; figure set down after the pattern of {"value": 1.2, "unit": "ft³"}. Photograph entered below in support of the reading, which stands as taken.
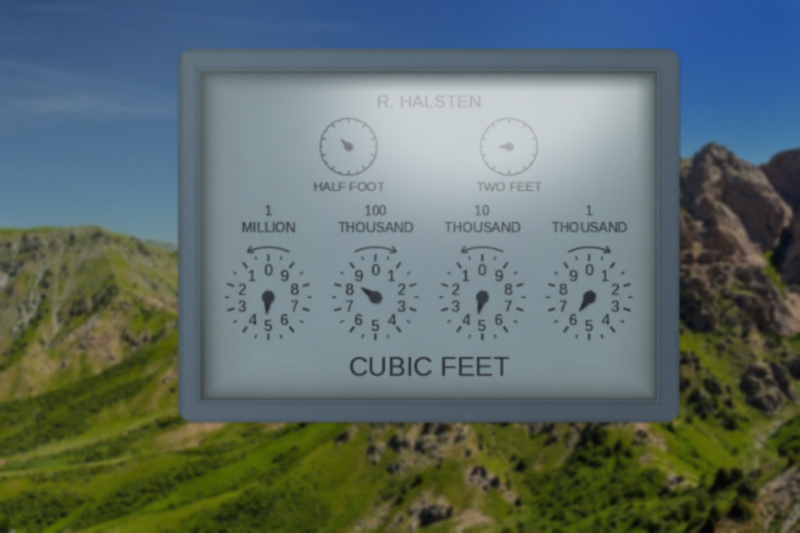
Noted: {"value": 484600, "unit": "ft³"}
